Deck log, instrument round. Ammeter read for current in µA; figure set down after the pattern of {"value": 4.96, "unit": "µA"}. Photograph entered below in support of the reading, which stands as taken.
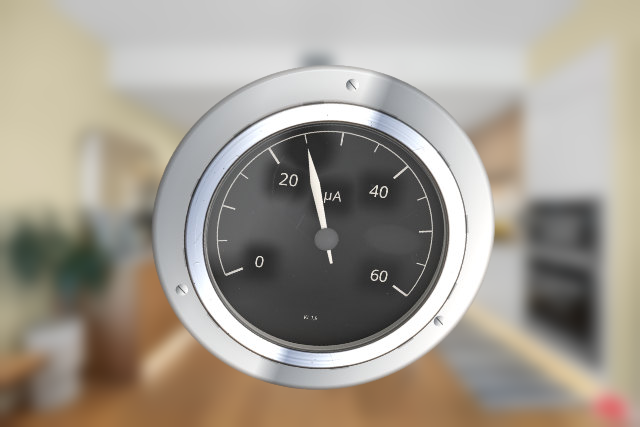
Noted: {"value": 25, "unit": "µA"}
